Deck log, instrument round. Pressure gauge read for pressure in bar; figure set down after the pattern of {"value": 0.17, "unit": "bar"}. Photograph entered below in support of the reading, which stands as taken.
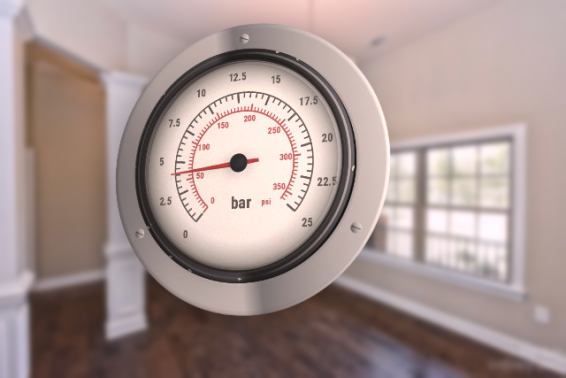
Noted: {"value": 4, "unit": "bar"}
